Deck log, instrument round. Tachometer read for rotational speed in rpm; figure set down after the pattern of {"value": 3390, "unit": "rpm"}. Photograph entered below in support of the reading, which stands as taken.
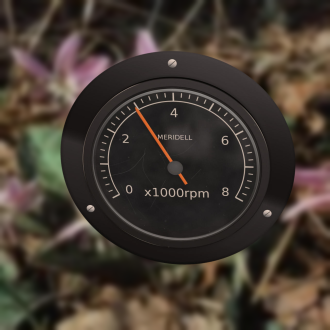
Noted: {"value": 3000, "unit": "rpm"}
